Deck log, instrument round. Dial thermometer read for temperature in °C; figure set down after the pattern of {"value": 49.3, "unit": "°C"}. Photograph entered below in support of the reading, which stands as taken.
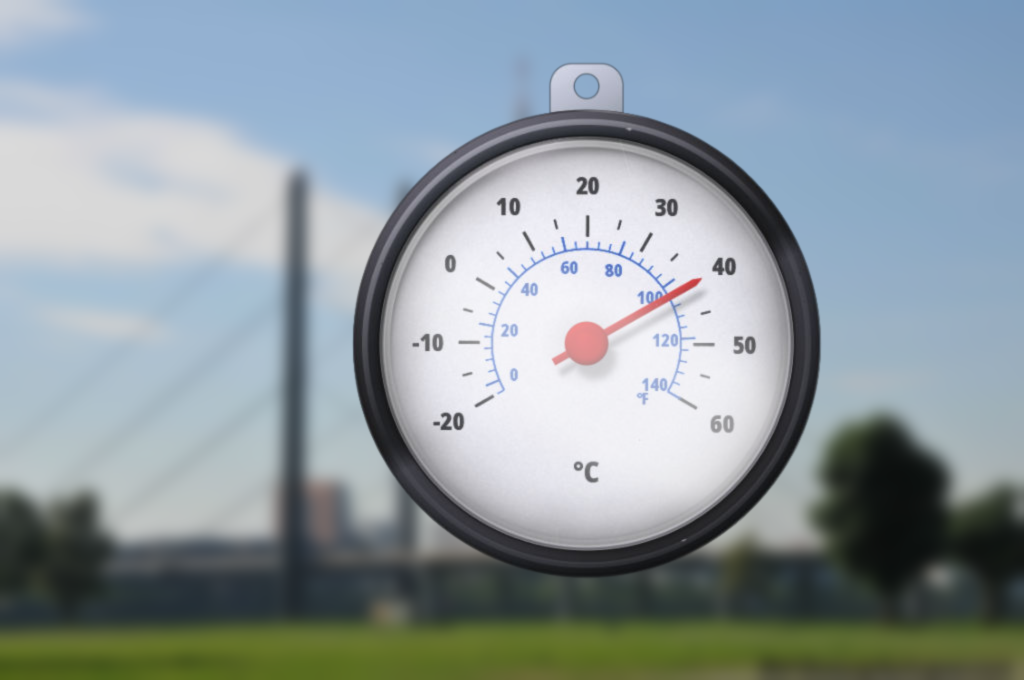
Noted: {"value": 40, "unit": "°C"}
